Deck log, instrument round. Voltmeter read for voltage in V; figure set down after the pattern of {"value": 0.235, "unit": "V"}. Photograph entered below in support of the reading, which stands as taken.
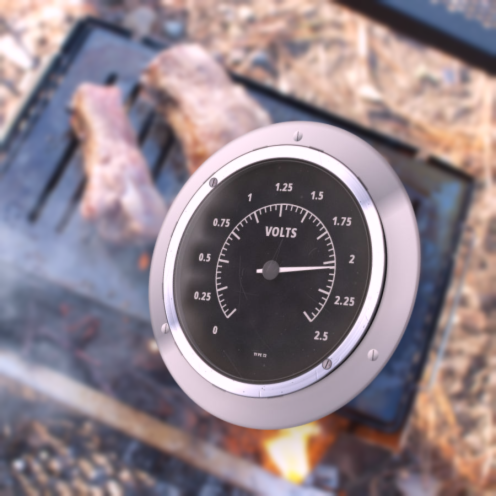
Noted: {"value": 2.05, "unit": "V"}
